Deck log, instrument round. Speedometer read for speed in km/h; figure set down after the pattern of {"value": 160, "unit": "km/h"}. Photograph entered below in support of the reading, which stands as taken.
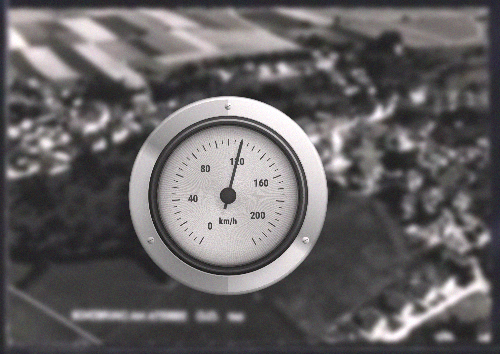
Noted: {"value": 120, "unit": "km/h"}
